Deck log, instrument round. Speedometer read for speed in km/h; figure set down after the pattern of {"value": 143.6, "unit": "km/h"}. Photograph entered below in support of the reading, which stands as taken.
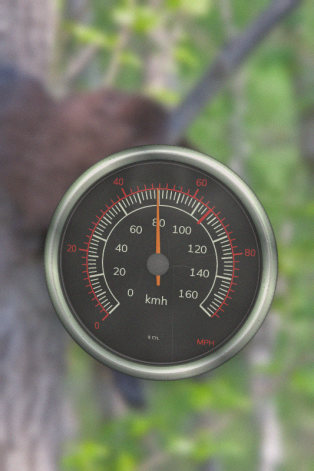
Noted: {"value": 80, "unit": "km/h"}
